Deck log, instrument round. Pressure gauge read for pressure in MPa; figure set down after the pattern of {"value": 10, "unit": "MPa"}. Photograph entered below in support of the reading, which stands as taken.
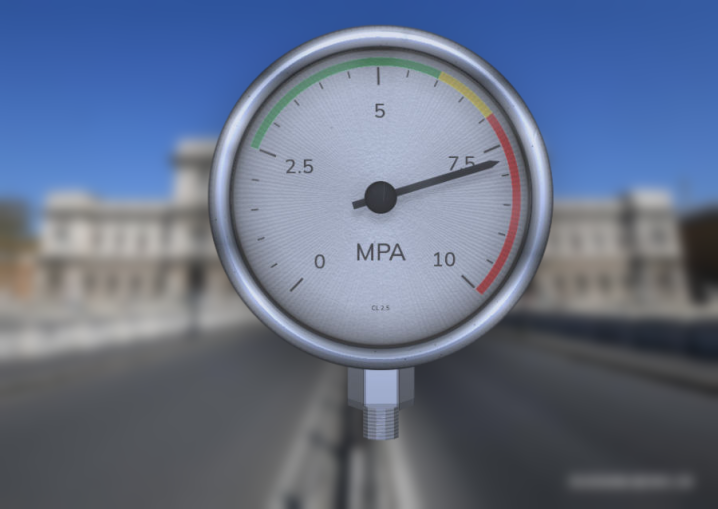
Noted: {"value": 7.75, "unit": "MPa"}
